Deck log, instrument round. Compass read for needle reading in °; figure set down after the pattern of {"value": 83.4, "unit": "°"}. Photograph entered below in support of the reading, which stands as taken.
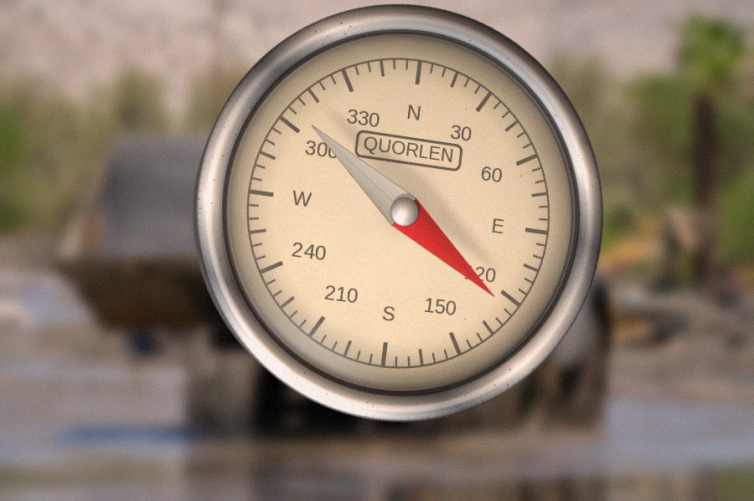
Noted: {"value": 125, "unit": "°"}
